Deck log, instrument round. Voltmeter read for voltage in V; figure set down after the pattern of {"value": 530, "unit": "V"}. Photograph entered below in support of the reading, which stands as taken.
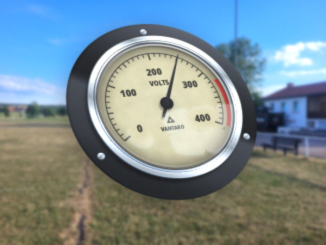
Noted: {"value": 250, "unit": "V"}
